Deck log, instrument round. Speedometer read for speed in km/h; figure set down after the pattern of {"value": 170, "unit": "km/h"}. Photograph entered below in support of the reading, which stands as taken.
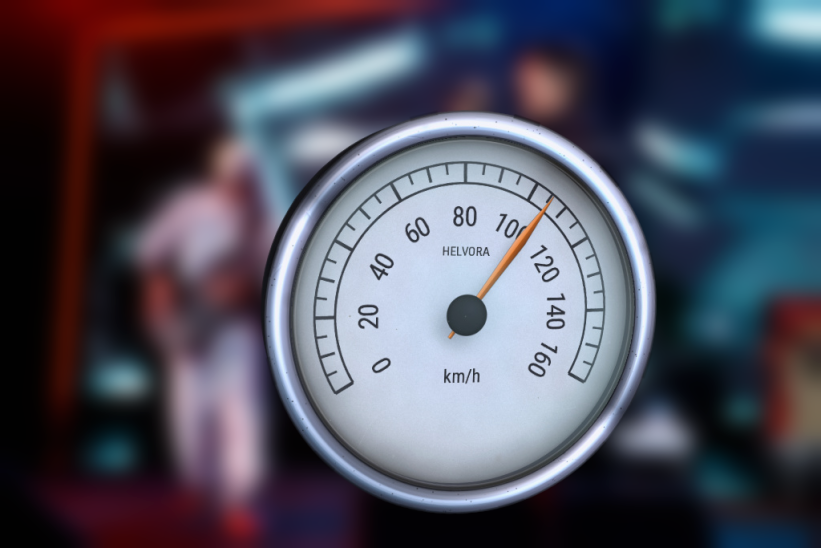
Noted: {"value": 105, "unit": "km/h"}
